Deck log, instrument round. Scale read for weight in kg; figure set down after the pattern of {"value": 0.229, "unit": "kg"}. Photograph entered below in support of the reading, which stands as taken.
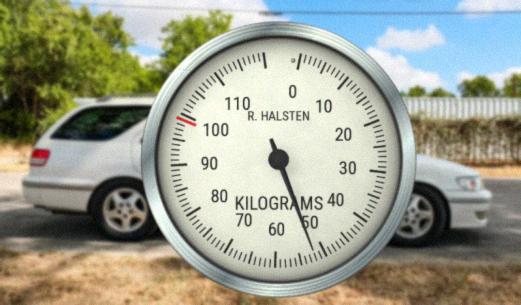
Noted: {"value": 52, "unit": "kg"}
